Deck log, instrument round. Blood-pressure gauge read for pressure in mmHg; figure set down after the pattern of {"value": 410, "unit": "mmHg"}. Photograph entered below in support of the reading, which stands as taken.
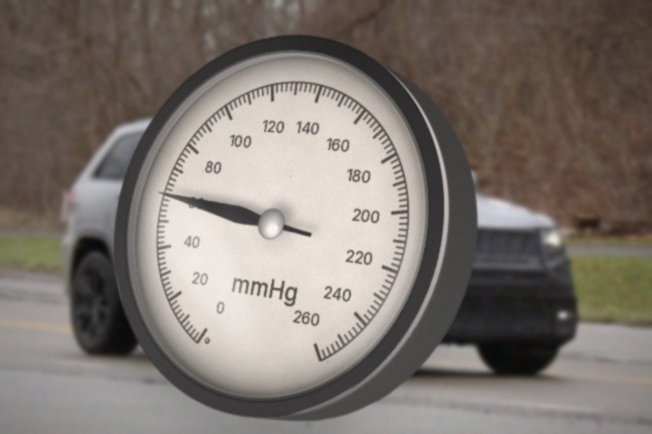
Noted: {"value": 60, "unit": "mmHg"}
